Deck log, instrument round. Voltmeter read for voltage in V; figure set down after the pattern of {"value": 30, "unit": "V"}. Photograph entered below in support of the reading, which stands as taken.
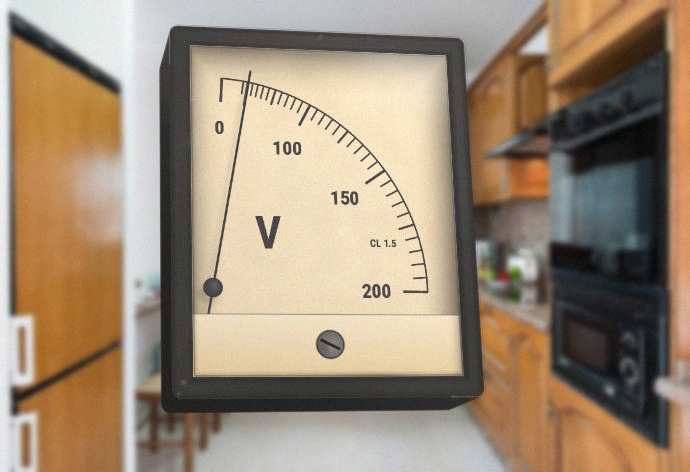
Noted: {"value": 50, "unit": "V"}
